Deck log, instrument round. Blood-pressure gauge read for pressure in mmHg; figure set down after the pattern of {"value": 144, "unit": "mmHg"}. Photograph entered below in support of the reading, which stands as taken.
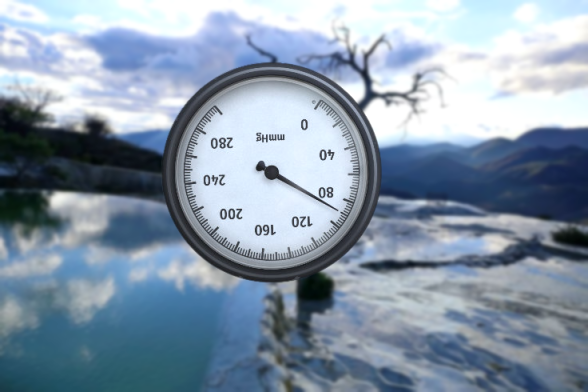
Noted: {"value": 90, "unit": "mmHg"}
